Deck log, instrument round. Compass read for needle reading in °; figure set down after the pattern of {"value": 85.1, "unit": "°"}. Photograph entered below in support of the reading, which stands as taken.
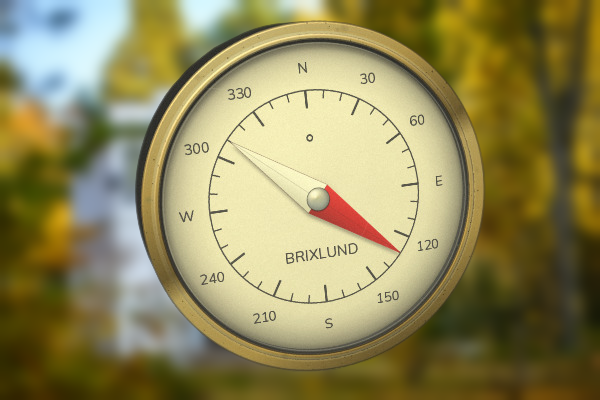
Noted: {"value": 130, "unit": "°"}
